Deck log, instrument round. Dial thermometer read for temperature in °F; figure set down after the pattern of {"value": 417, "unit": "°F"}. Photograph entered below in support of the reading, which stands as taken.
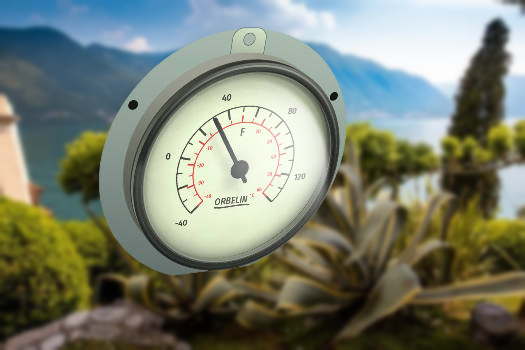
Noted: {"value": 30, "unit": "°F"}
